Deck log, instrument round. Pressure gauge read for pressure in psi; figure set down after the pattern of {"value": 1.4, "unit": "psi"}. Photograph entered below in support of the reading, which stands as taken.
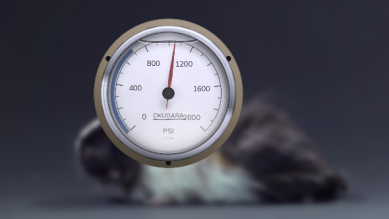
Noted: {"value": 1050, "unit": "psi"}
